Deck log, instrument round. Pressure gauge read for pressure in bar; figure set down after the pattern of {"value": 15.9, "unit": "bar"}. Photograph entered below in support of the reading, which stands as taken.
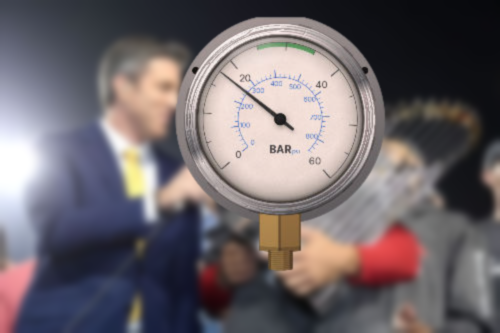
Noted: {"value": 17.5, "unit": "bar"}
